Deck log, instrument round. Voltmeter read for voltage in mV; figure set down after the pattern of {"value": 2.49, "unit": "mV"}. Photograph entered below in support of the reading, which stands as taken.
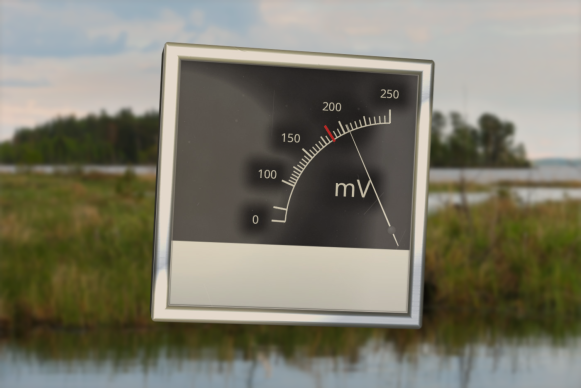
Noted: {"value": 205, "unit": "mV"}
